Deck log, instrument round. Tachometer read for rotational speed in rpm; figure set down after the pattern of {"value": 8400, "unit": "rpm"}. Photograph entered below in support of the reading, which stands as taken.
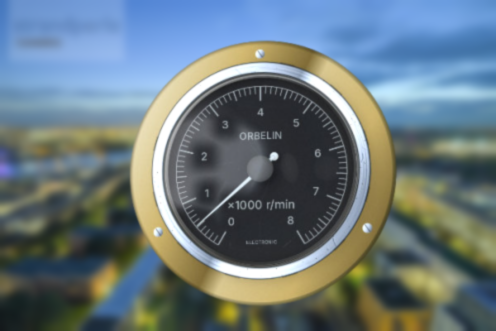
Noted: {"value": 500, "unit": "rpm"}
